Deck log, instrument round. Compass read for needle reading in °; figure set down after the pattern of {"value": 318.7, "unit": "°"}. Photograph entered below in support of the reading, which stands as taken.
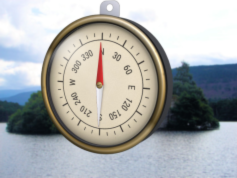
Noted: {"value": 0, "unit": "°"}
